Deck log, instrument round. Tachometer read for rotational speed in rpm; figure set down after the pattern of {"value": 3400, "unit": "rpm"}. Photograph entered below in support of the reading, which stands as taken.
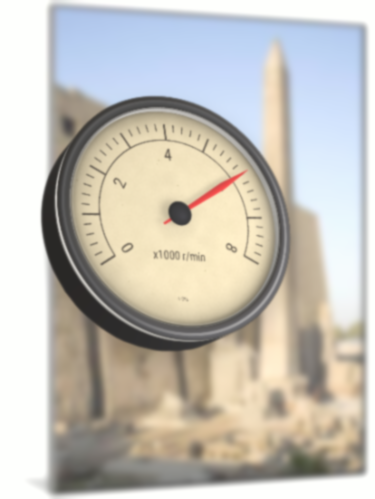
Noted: {"value": 6000, "unit": "rpm"}
